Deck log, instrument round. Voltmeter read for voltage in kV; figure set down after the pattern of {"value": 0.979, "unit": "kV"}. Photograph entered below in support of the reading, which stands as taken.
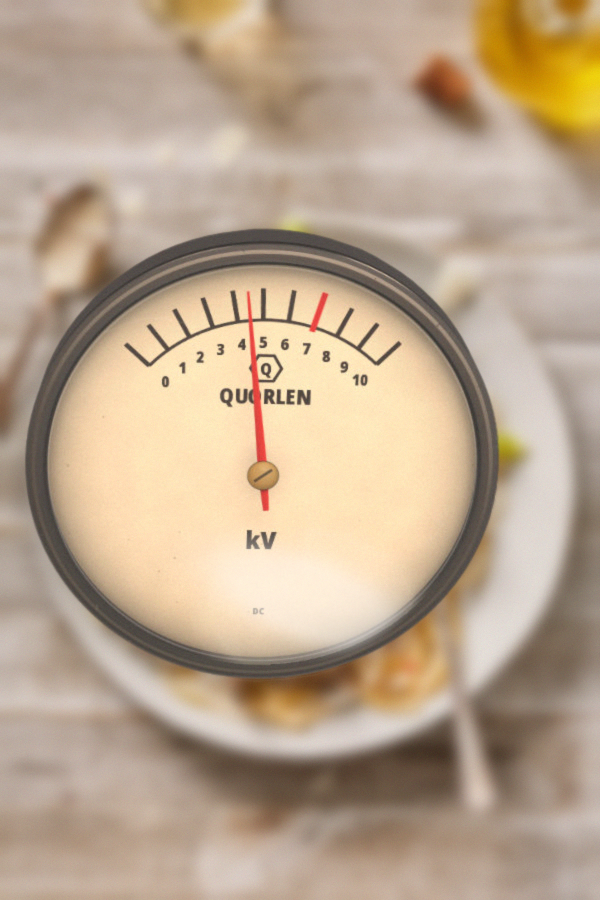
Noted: {"value": 4.5, "unit": "kV"}
